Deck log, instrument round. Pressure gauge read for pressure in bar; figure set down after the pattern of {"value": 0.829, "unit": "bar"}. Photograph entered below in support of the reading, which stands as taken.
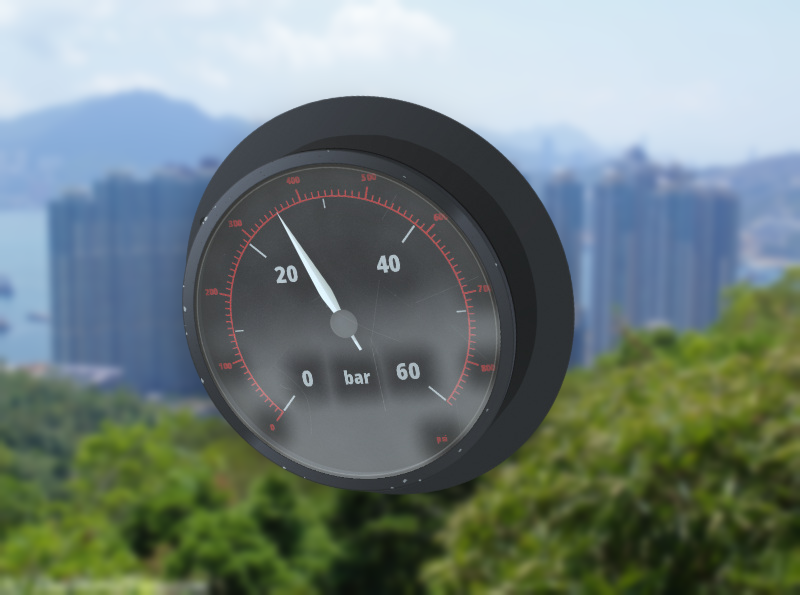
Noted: {"value": 25, "unit": "bar"}
